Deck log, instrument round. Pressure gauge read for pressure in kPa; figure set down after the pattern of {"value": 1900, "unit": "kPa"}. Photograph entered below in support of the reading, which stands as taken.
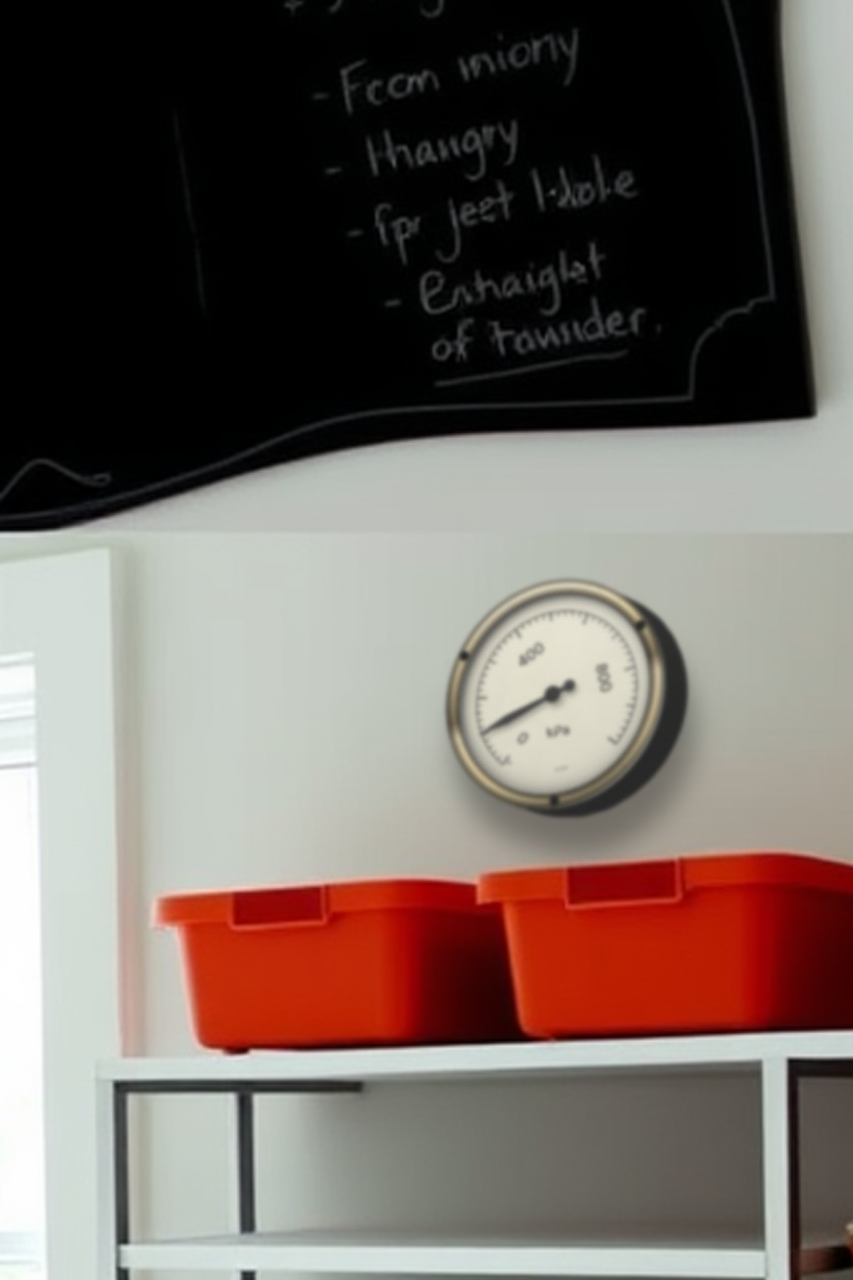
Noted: {"value": 100, "unit": "kPa"}
